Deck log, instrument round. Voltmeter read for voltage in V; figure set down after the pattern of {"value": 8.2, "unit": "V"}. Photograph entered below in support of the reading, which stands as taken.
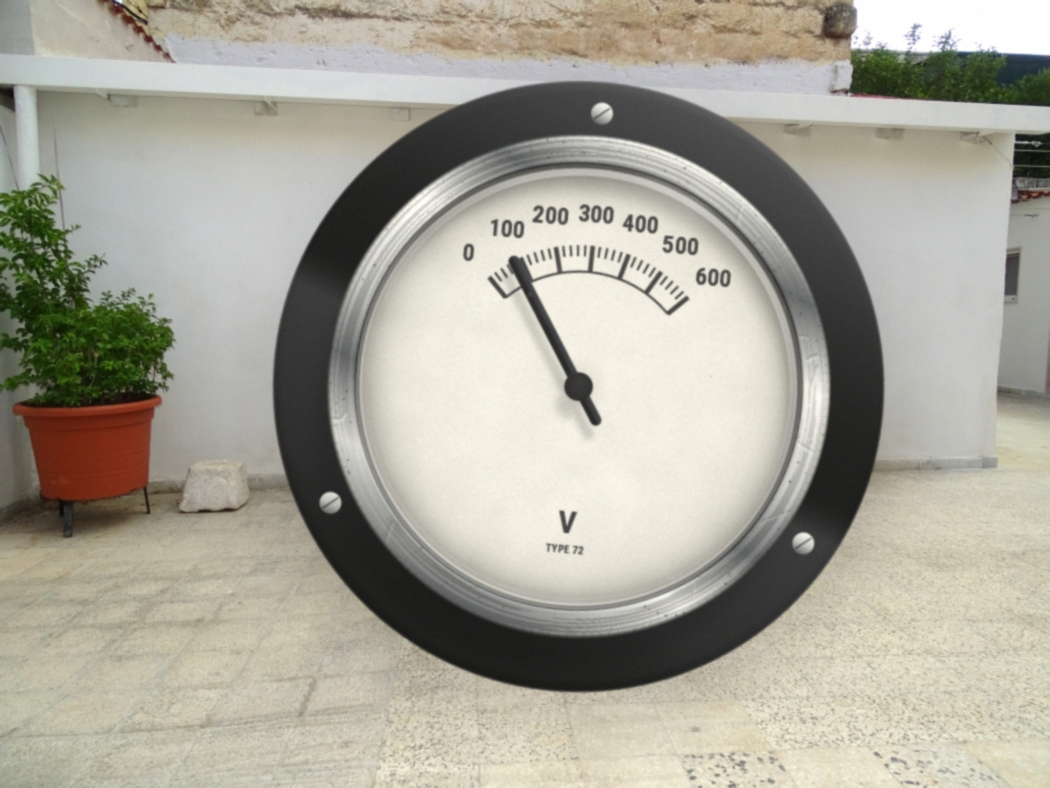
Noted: {"value": 80, "unit": "V"}
